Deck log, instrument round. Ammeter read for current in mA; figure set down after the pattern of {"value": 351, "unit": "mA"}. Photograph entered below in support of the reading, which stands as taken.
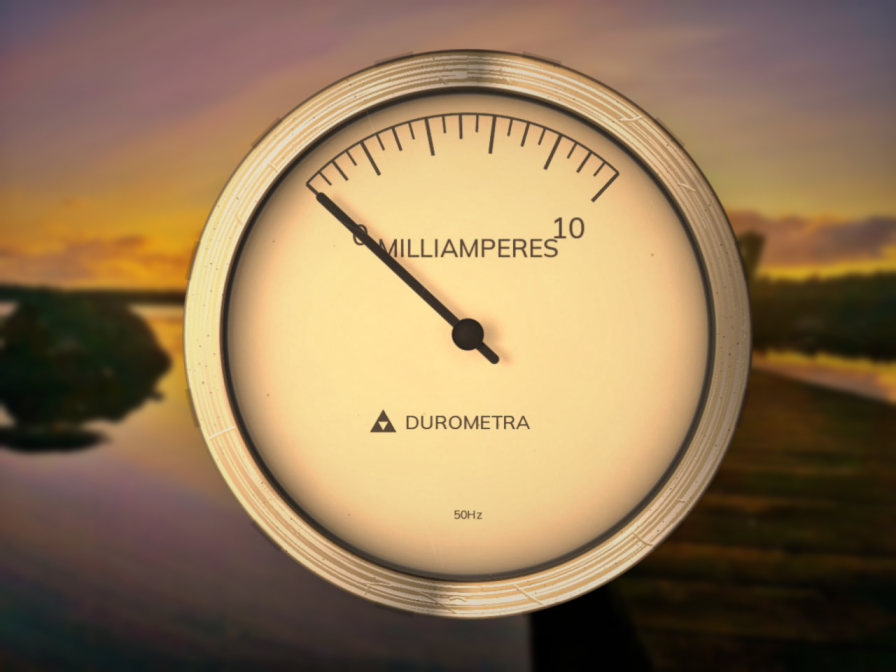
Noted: {"value": 0, "unit": "mA"}
